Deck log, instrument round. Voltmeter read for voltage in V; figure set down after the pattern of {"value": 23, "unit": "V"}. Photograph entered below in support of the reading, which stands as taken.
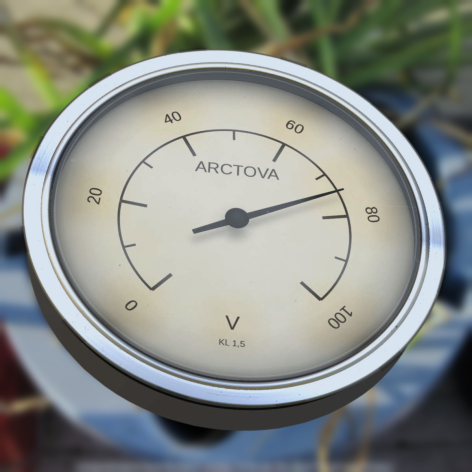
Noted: {"value": 75, "unit": "V"}
